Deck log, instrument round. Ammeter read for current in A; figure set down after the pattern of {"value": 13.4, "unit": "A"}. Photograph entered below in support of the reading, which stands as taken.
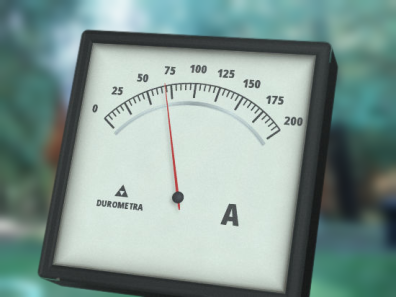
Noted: {"value": 70, "unit": "A"}
